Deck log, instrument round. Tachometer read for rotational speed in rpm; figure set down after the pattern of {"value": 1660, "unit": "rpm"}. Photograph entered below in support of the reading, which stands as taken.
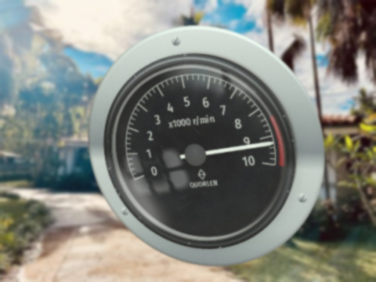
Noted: {"value": 9200, "unit": "rpm"}
